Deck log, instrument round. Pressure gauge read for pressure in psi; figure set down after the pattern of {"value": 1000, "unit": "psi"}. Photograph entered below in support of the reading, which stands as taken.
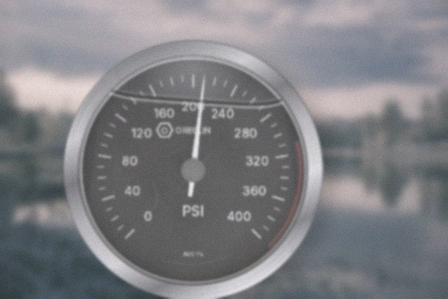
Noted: {"value": 210, "unit": "psi"}
